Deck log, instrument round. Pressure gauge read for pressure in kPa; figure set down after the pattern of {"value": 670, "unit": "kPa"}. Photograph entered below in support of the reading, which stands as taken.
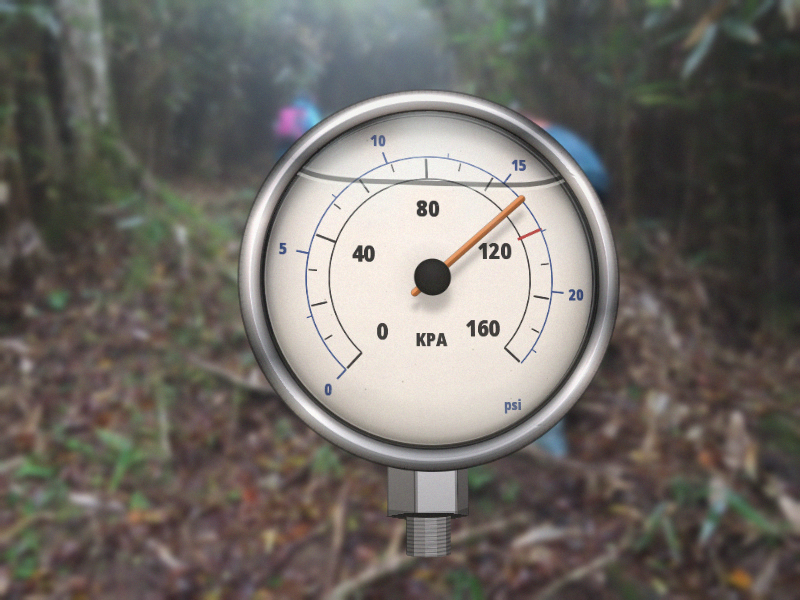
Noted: {"value": 110, "unit": "kPa"}
